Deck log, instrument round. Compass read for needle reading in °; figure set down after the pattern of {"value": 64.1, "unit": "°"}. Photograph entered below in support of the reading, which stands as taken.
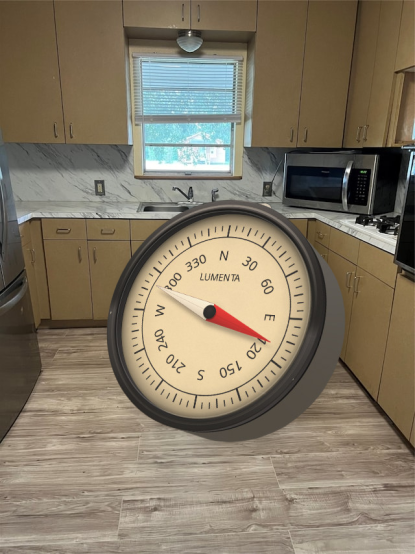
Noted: {"value": 110, "unit": "°"}
